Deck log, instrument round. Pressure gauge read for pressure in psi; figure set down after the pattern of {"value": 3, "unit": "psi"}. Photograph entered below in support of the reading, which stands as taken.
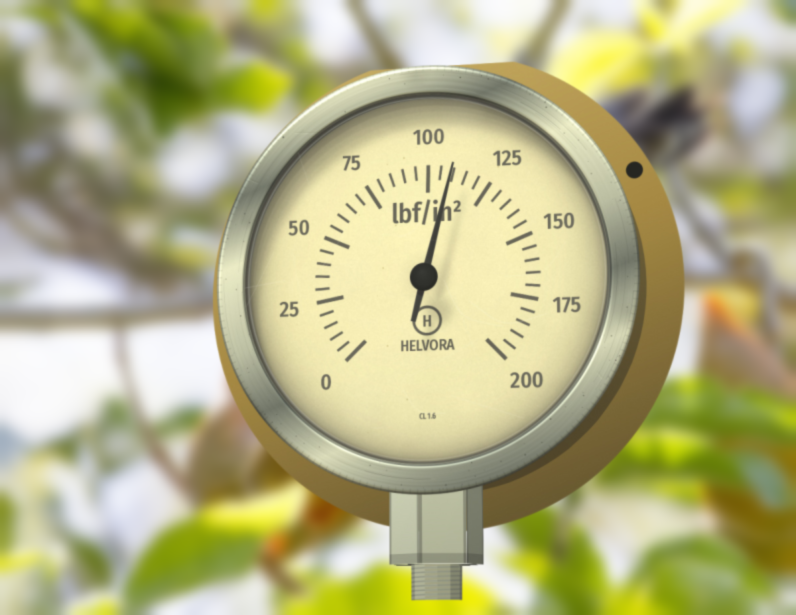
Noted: {"value": 110, "unit": "psi"}
